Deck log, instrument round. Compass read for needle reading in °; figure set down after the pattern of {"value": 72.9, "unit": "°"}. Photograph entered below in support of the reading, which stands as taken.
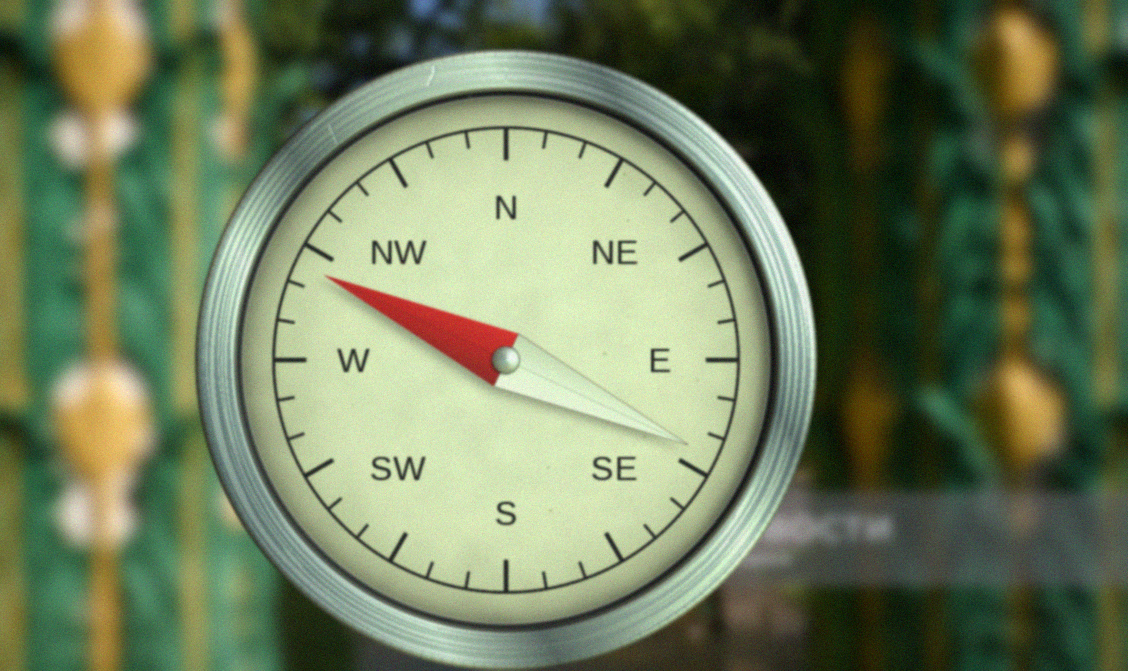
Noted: {"value": 295, "unit": "°"}
